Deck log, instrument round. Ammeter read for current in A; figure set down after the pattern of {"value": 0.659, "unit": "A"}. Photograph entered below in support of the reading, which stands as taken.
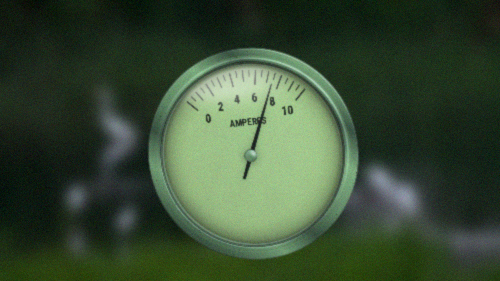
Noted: {"value": 7.5, "unit": "A"}
